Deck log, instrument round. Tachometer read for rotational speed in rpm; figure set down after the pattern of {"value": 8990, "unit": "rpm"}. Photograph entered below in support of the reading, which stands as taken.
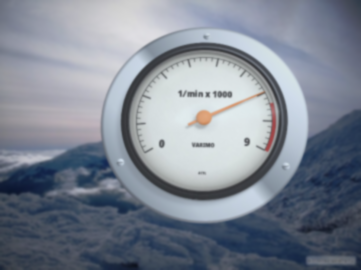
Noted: {"value": 7000, "unit": "rpm"}
